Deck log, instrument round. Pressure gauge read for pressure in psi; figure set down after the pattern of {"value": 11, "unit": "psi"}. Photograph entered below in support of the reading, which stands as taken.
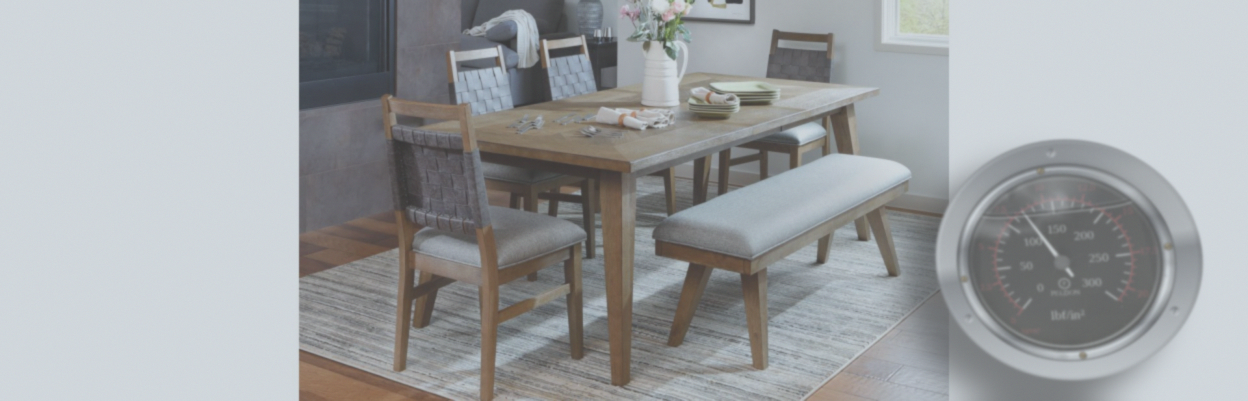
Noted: {"value": 120, "unit": "psi"}
